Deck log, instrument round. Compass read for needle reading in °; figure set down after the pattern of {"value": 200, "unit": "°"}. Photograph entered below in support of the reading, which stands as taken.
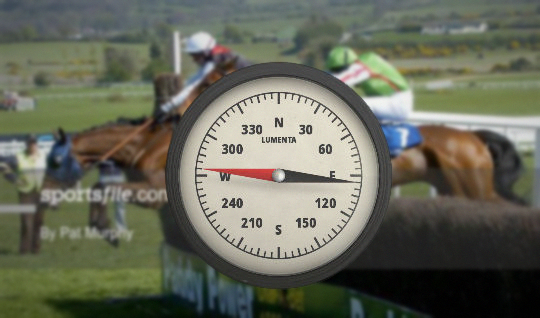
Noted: {"value": 275, "unit": "°"}
